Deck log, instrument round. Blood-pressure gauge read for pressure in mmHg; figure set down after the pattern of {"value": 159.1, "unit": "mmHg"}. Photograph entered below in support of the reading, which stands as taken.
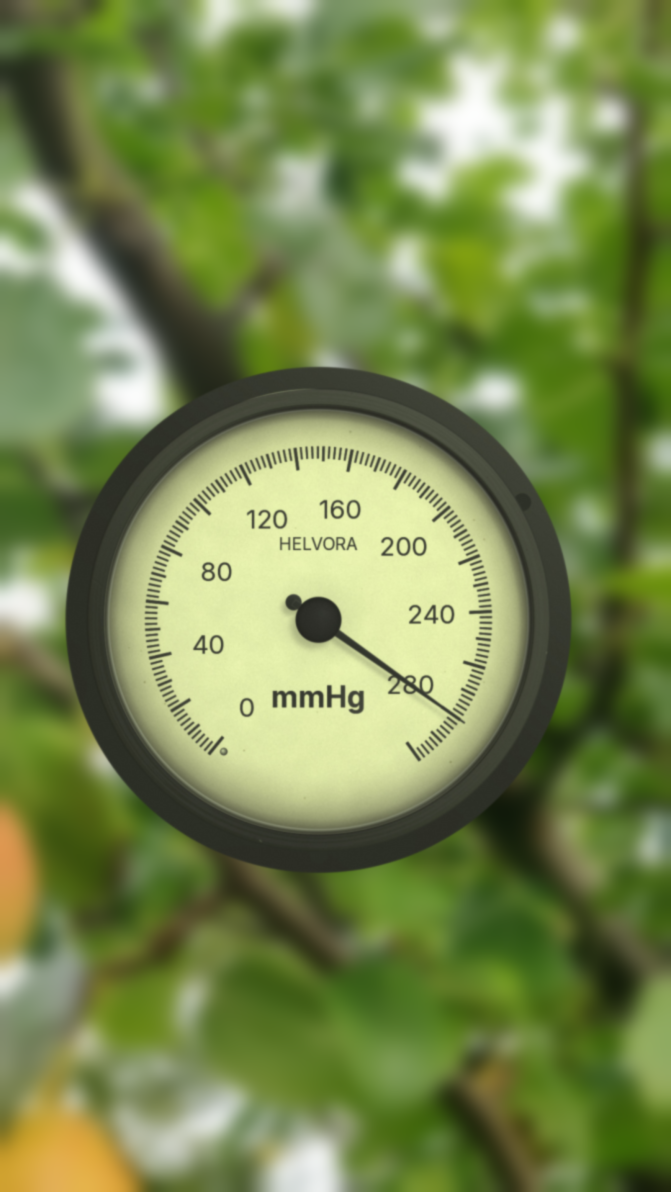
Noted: {"value": 280, "unit": "mmHg"}
